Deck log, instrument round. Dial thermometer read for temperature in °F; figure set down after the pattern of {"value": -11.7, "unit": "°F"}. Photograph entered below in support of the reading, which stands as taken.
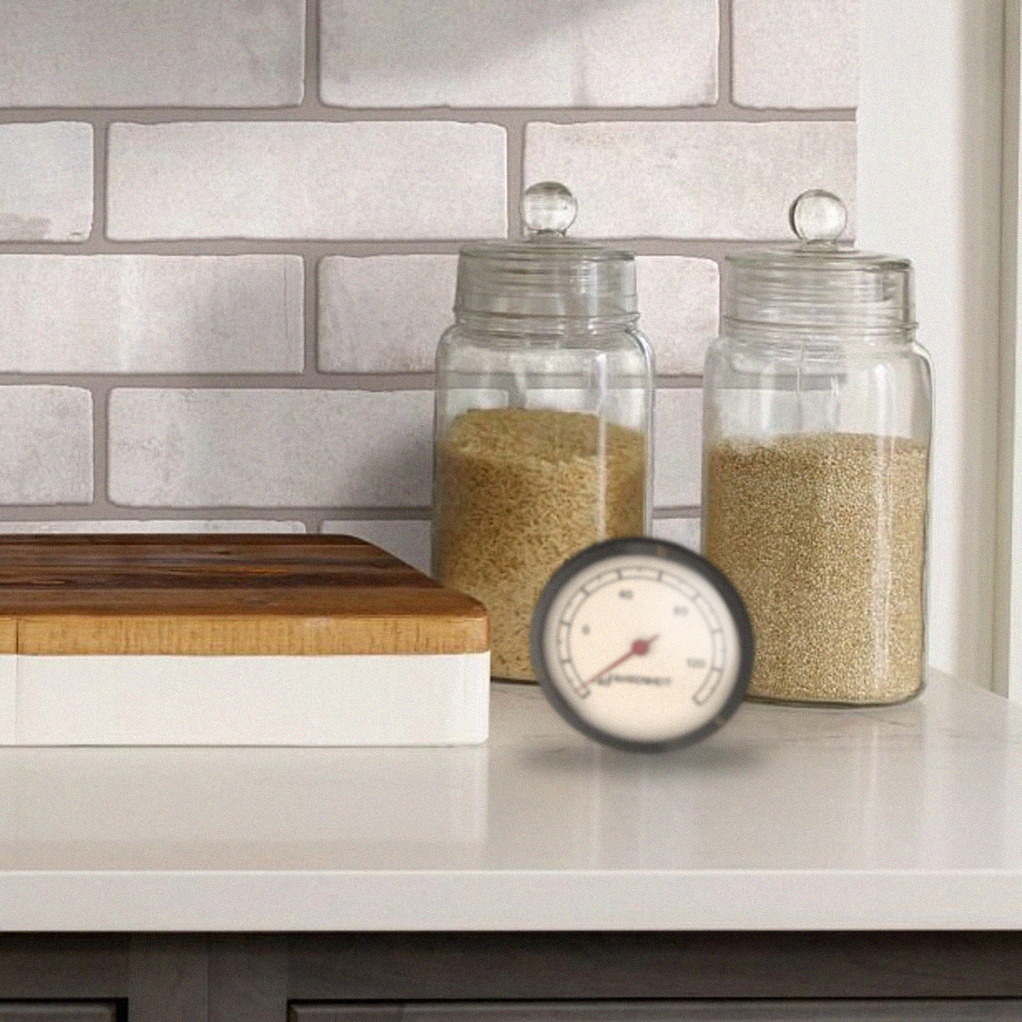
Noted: {"value": -35, "unit": "°F"}
